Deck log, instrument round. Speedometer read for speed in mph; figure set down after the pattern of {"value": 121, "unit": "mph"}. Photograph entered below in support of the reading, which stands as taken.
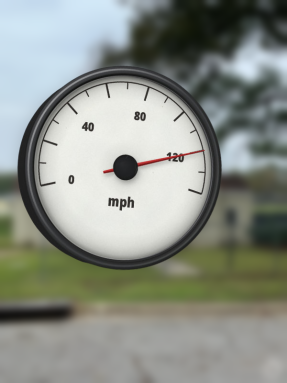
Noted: {"value": 120, "unit": "mph"}
